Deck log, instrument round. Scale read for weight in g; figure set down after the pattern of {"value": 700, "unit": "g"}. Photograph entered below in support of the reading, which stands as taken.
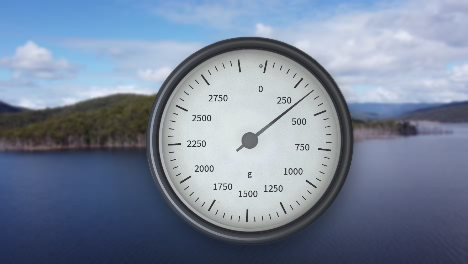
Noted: {"value": 350, "unit": "g"}
